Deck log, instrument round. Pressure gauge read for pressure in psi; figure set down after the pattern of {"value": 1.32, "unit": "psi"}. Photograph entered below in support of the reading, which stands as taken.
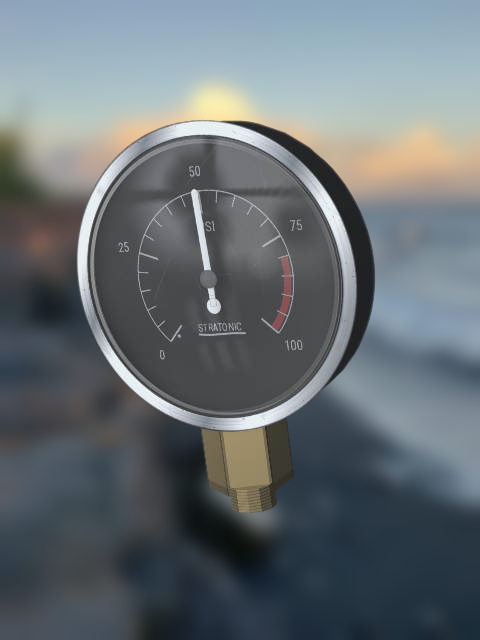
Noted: {"value": 50, "unit": "psi"}
